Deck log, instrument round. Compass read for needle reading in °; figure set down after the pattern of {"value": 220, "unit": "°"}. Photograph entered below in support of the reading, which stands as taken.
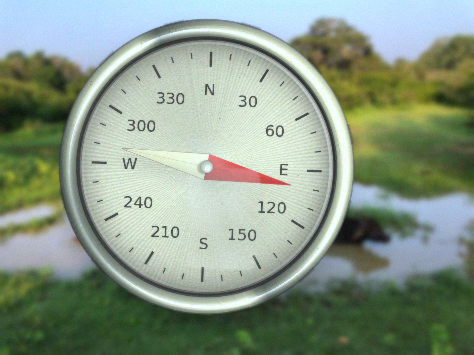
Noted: {"value": 100, "unit": "°"}
